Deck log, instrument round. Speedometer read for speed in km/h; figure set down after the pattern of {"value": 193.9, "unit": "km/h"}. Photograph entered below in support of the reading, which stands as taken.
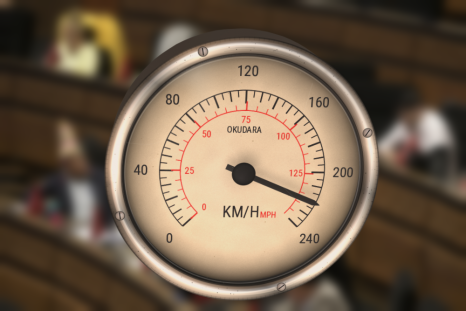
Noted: {"value": 220, "unit": "km/h"}
